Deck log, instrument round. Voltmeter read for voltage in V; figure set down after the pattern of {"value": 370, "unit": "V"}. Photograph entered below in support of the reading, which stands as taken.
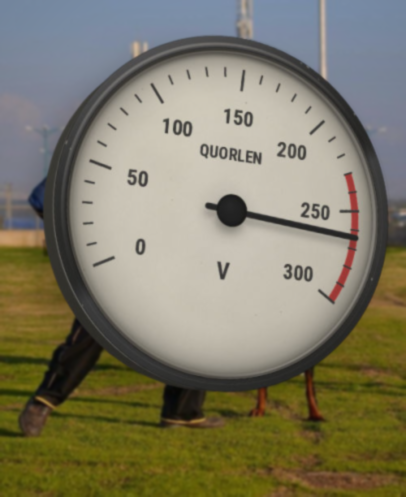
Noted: {"value": 265, "unit": "V"}
